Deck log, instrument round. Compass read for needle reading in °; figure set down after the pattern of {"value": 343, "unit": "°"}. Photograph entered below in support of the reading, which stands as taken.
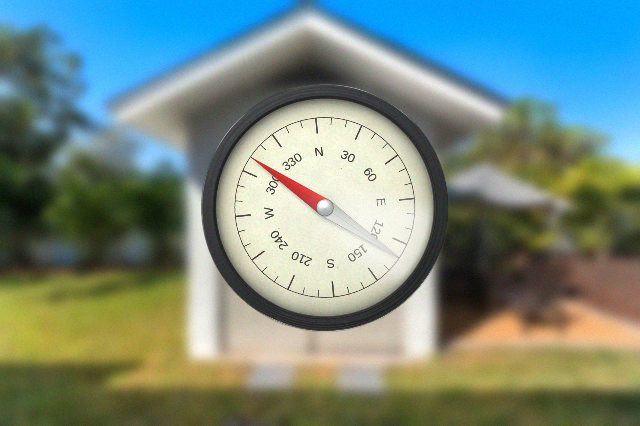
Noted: {"value": 310, "unit": "°"}
